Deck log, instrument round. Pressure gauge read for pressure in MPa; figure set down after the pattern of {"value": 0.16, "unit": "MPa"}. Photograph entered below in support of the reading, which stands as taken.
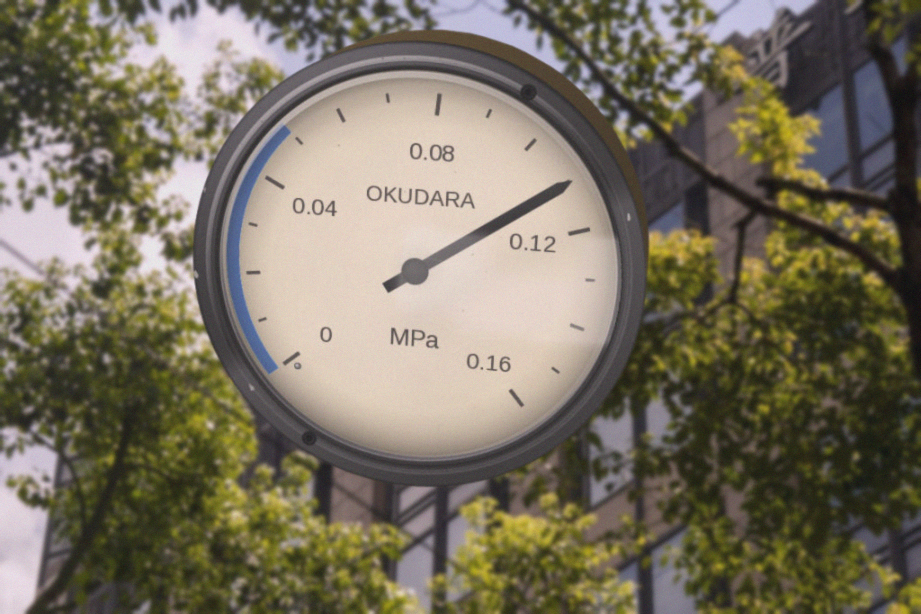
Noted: {"value": 0.11, "unit": "MPa"}
